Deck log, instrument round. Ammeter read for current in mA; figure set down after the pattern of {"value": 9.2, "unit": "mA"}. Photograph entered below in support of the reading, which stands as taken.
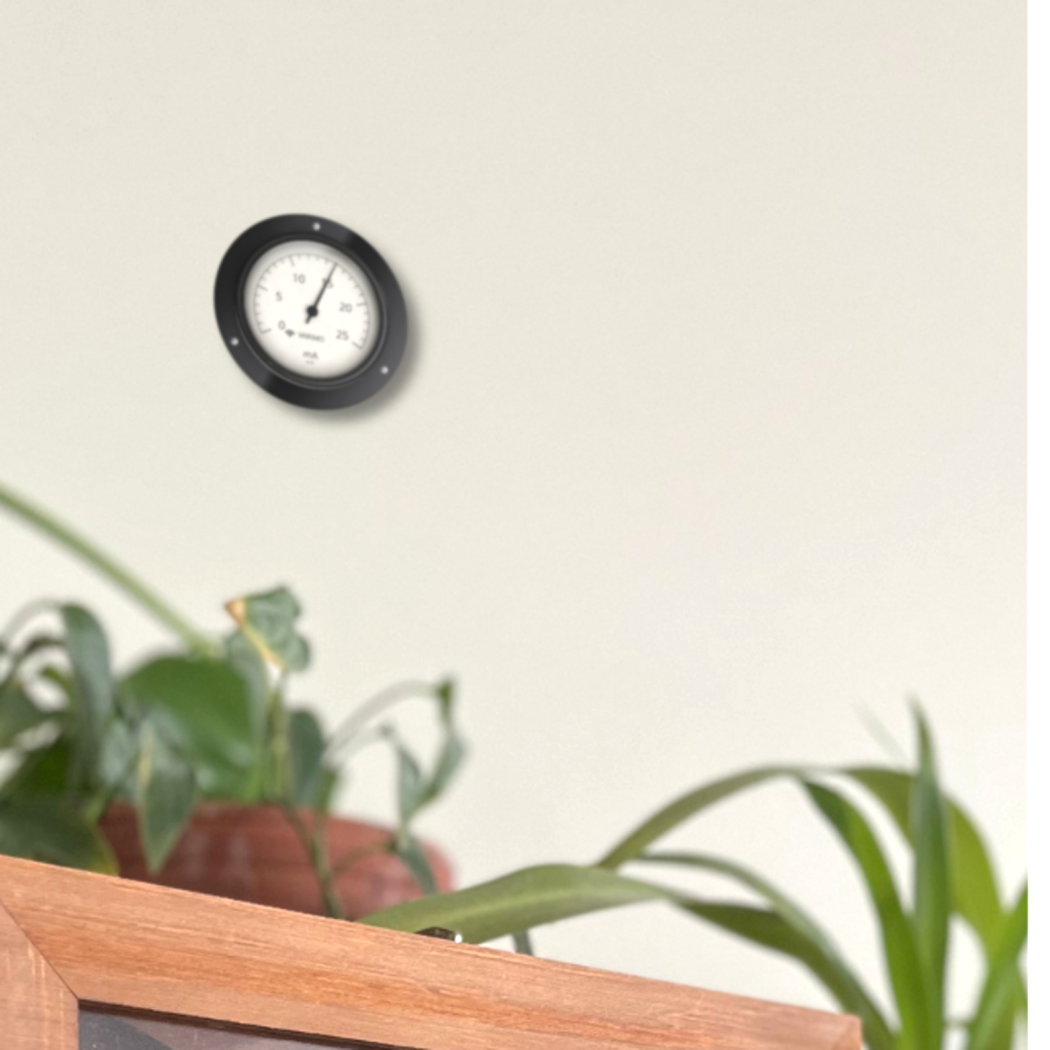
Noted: {"value": 15, "unit": "mA"}
